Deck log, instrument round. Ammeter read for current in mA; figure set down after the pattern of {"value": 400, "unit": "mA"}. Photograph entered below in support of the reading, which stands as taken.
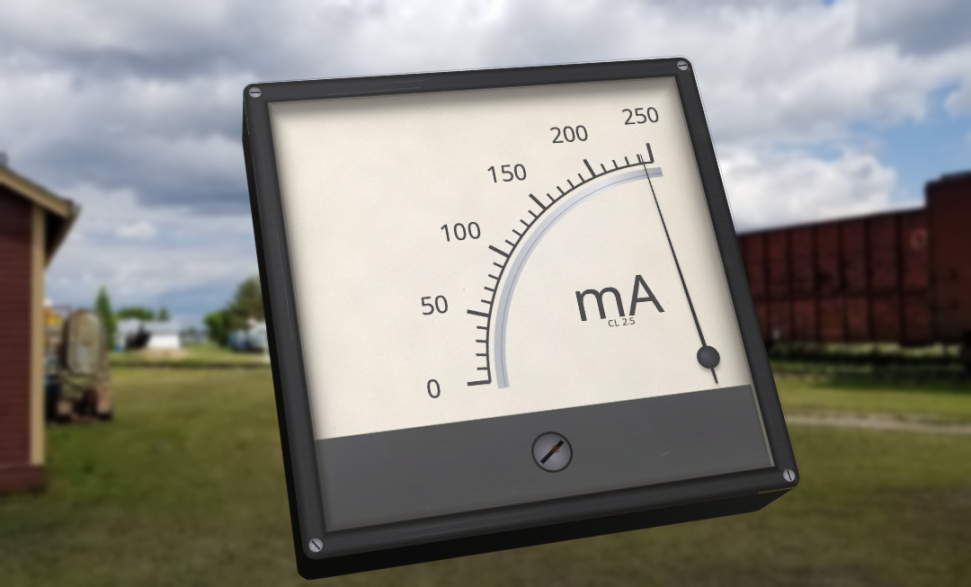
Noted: {"value": 240, "unit": "mA"}
